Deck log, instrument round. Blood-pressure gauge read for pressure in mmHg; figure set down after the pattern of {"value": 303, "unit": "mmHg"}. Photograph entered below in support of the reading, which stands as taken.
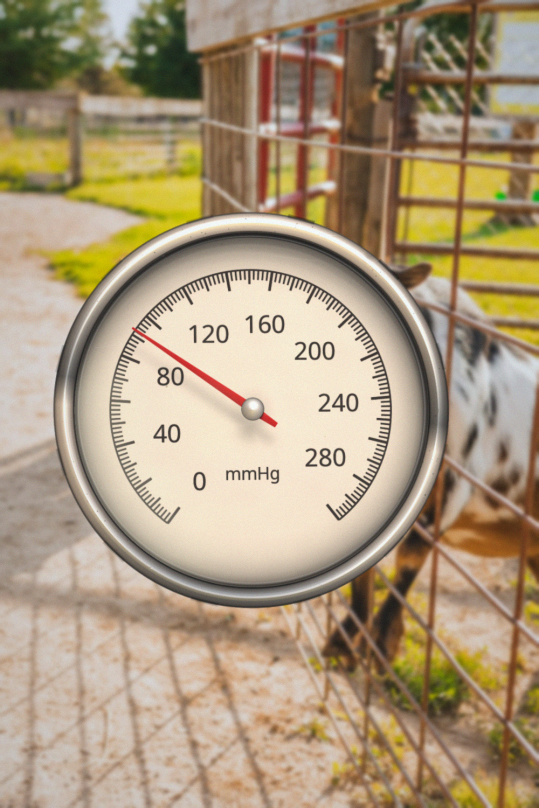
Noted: {"value": 92, "unit": "mmHg"}
